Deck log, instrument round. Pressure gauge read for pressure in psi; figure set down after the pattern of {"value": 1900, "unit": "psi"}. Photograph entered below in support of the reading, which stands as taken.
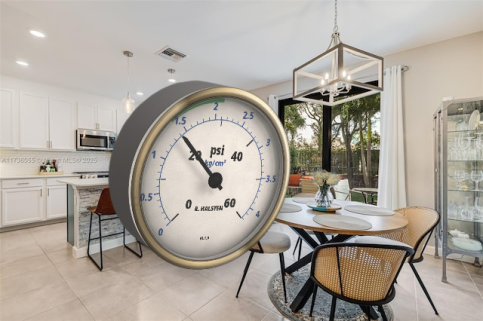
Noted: {"value": 20, "unit": "psi"}
